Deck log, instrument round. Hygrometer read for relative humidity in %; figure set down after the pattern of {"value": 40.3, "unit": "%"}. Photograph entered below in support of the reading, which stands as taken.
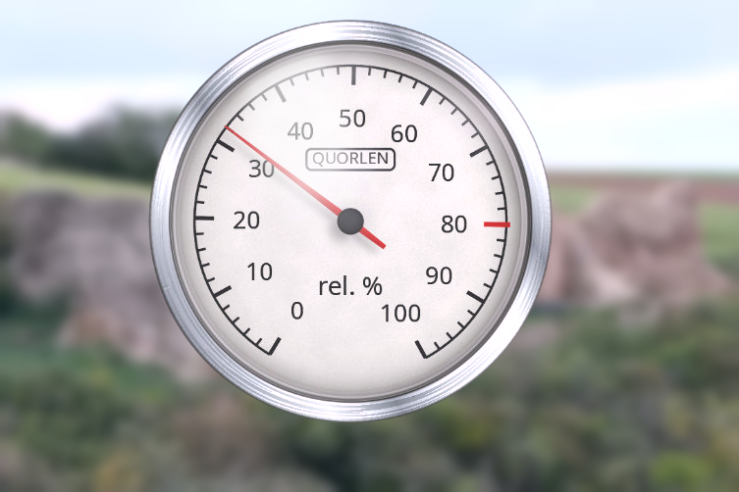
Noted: {"value": 32, "unit": "%"}
